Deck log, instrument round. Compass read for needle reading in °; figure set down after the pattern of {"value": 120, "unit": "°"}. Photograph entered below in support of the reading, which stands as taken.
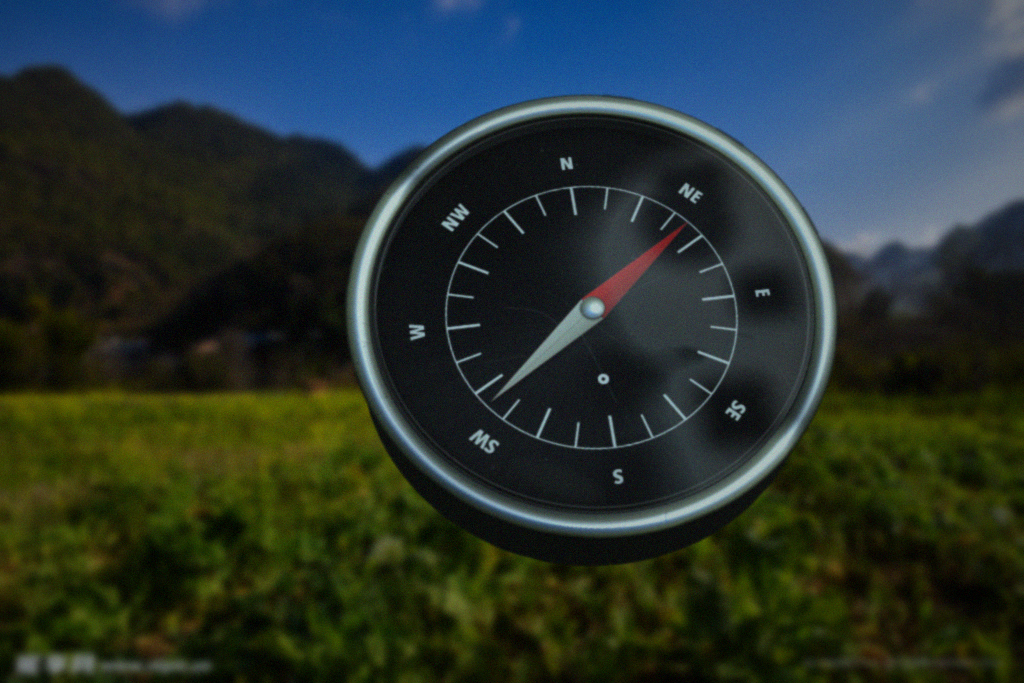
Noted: {"value": 52.5, "unit": "°"}
